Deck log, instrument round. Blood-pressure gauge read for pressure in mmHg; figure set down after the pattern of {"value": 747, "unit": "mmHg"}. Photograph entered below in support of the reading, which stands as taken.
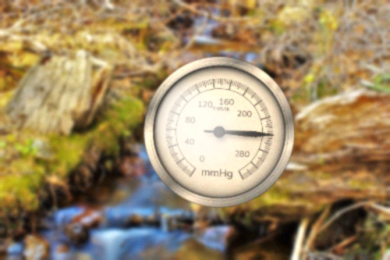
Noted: {"value": 240, "unit": "mmHg"}
